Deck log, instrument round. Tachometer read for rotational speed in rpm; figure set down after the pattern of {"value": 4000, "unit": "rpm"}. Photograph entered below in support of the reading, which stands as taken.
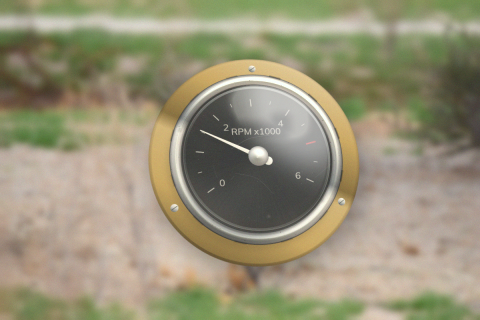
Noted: {"value": 1500, "unit": "rpm"}
